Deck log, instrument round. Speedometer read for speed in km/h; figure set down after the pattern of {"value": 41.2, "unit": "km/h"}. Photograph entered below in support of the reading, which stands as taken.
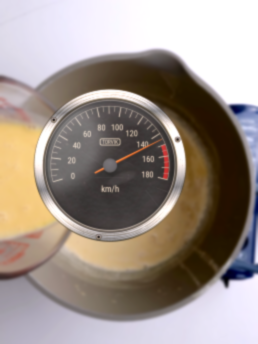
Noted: {"value": 145, "unit": "km/h"}
